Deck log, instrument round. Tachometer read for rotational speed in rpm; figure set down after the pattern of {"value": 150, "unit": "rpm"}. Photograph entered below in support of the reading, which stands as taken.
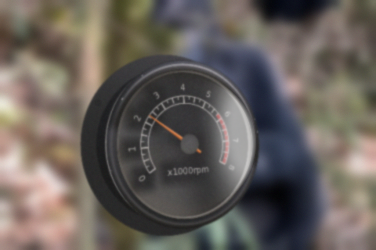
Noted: {"value": 2250, "unit": "rpm"}
